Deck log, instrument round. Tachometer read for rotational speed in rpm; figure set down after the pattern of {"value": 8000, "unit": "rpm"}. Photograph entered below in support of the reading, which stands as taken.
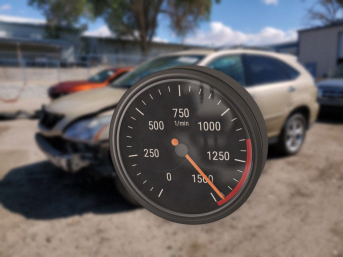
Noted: {"value": 1450, "unit": "rpm"}
